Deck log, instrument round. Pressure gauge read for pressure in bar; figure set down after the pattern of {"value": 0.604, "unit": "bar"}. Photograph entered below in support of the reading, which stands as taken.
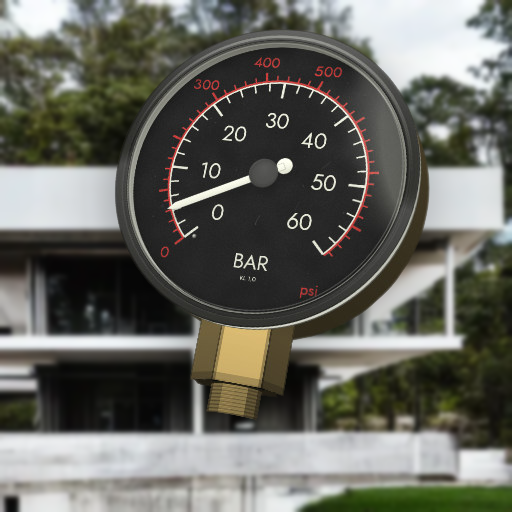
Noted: {"value": 4, "unit": "bar"}
